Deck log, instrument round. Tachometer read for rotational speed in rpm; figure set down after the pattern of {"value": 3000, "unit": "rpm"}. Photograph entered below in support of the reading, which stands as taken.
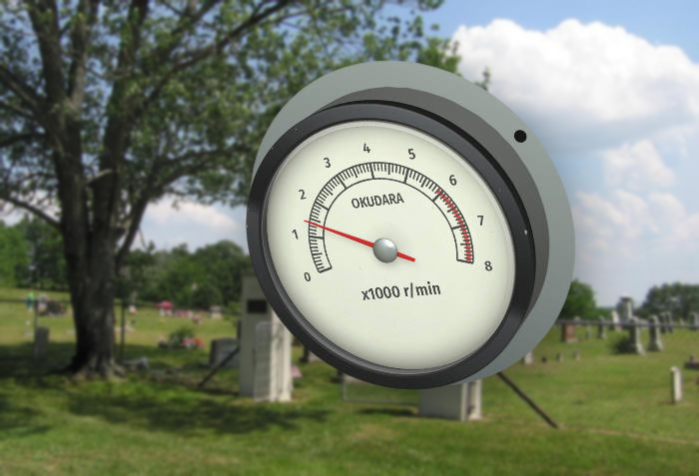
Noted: {"value": 1500, "unit": "rpm"}
